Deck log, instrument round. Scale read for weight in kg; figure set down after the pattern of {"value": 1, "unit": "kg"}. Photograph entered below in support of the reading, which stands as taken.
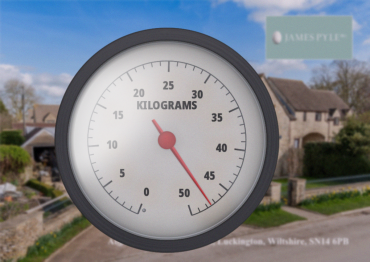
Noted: {"value": 47.5, "unit": "kg"}
